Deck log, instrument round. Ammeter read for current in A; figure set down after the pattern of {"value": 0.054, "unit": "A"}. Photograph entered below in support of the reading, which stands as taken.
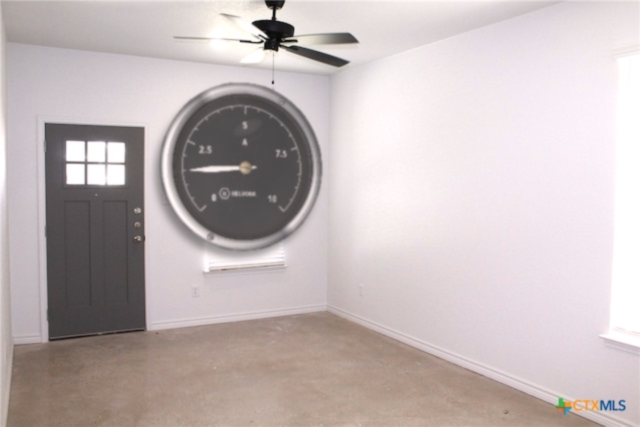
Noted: {"value": 1.5, "unit": "A"}
